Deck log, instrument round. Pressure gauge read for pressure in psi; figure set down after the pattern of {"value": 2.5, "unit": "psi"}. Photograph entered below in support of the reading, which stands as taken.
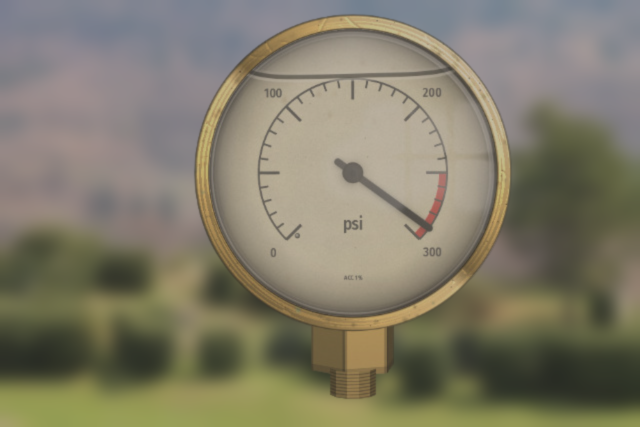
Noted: {"value": 290, "unit": "psi"}
